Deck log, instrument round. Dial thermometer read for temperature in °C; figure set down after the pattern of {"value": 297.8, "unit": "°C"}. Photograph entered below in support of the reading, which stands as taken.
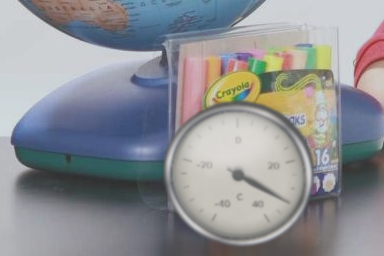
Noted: {"value": 32, "unit": "°C"}
